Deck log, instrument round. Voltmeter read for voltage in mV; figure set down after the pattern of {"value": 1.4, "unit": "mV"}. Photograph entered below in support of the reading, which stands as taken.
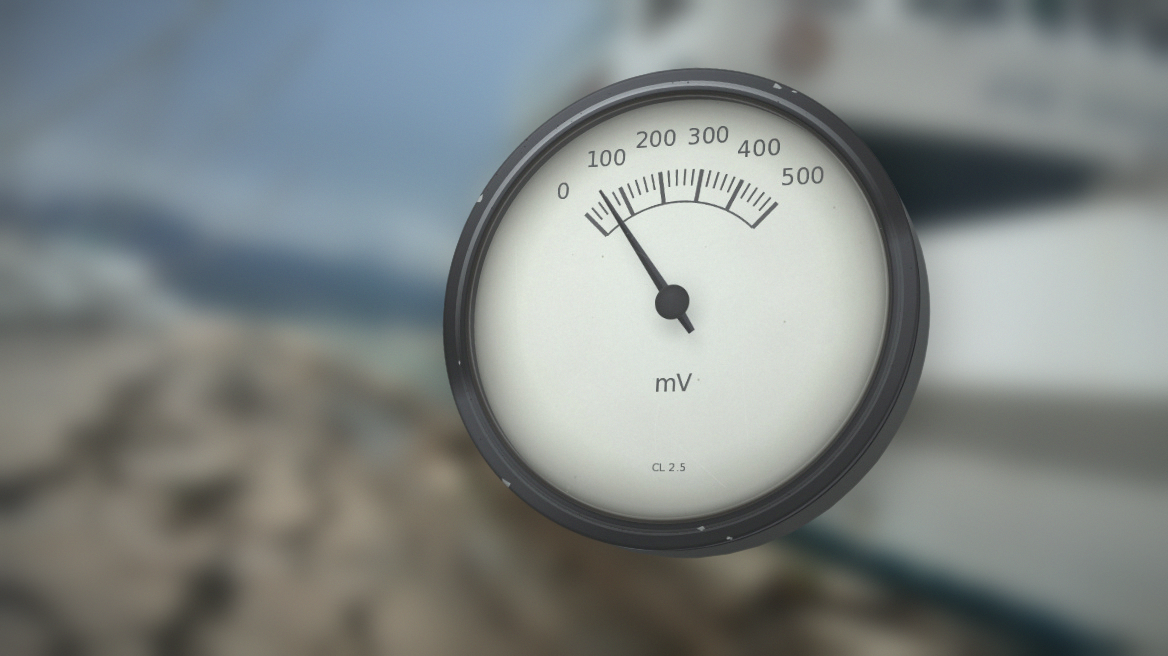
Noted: {"value": 60, "unit": "mV"}
